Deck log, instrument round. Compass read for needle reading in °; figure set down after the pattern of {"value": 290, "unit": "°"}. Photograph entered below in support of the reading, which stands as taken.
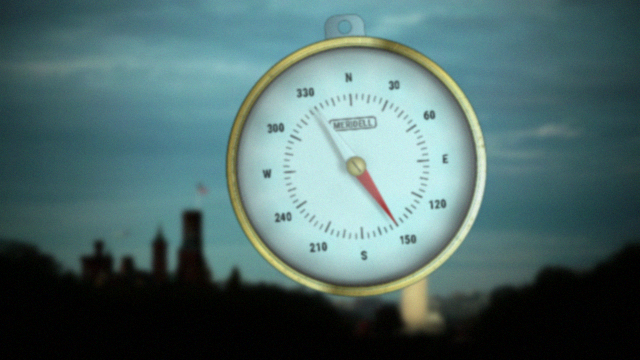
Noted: {"value": 150, "unit": "°"}
